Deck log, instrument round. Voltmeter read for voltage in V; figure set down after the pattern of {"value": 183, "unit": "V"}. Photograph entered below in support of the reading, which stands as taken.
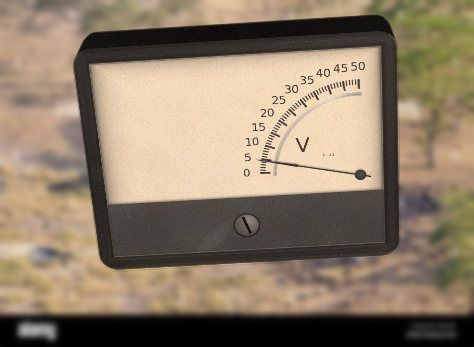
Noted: {"value": 5, "unit": "V"}
